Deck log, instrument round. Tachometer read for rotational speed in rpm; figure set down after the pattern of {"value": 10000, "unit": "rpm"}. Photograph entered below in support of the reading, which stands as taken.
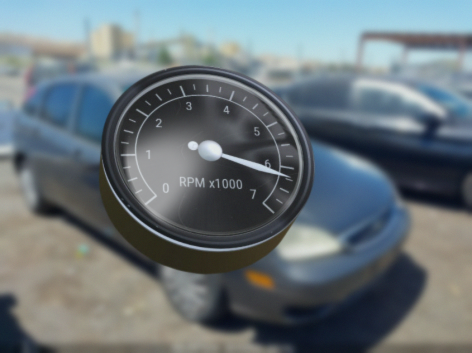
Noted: {"value": 6250, "unit": "rpm"}
